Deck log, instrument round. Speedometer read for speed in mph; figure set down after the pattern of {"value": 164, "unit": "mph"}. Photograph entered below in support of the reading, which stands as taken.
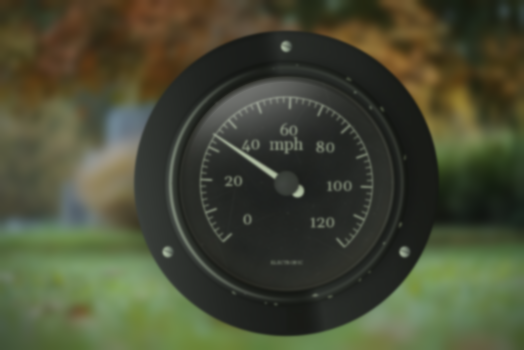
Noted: {"value": 34, "unit": "mph"}
